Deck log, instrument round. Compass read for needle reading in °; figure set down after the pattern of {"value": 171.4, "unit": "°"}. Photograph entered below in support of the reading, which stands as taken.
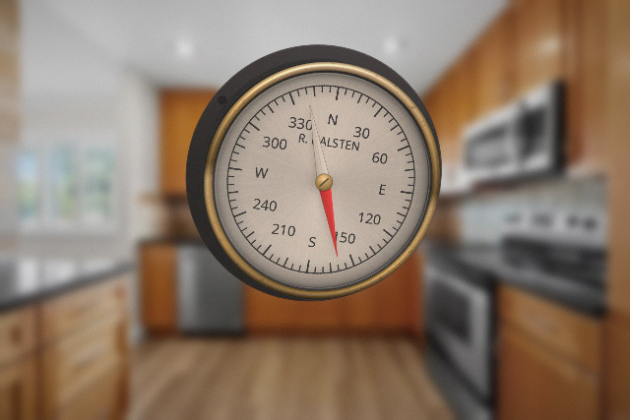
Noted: {"value": 160, "unit": "°"}
